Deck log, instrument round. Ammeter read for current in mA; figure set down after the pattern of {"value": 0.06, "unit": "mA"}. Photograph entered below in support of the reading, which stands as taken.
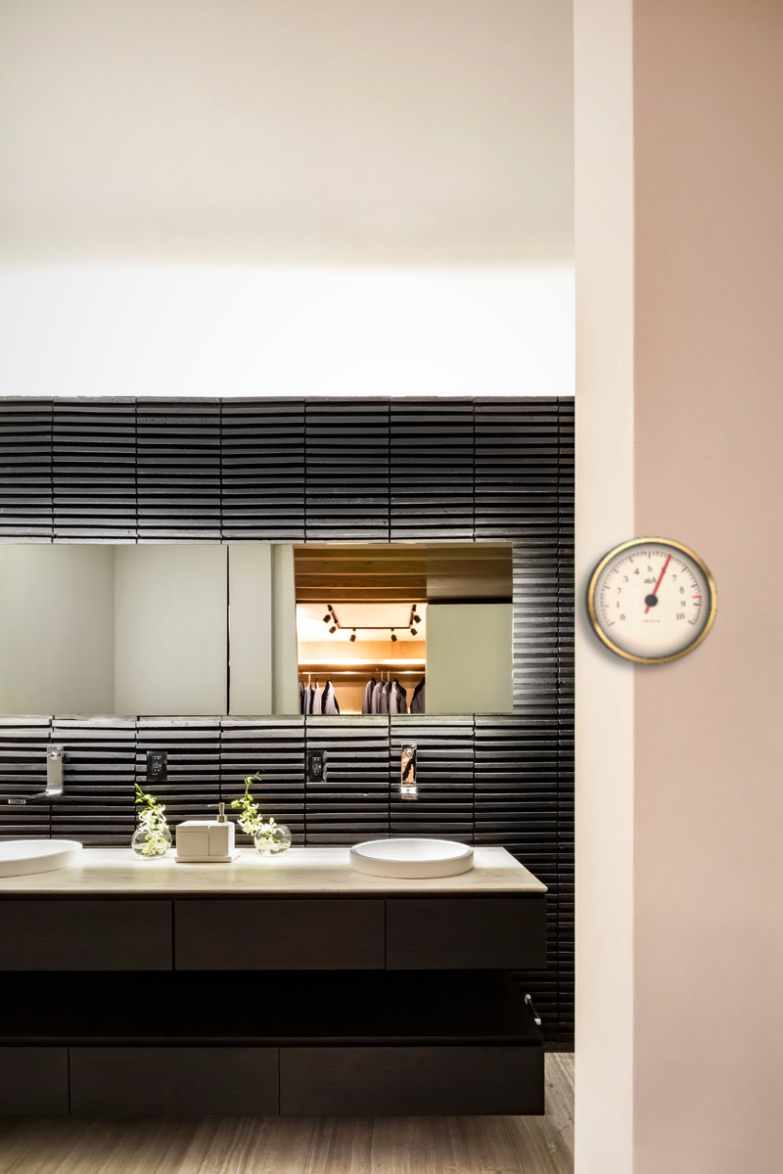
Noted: {"value": 6, "unit": "mA"}
